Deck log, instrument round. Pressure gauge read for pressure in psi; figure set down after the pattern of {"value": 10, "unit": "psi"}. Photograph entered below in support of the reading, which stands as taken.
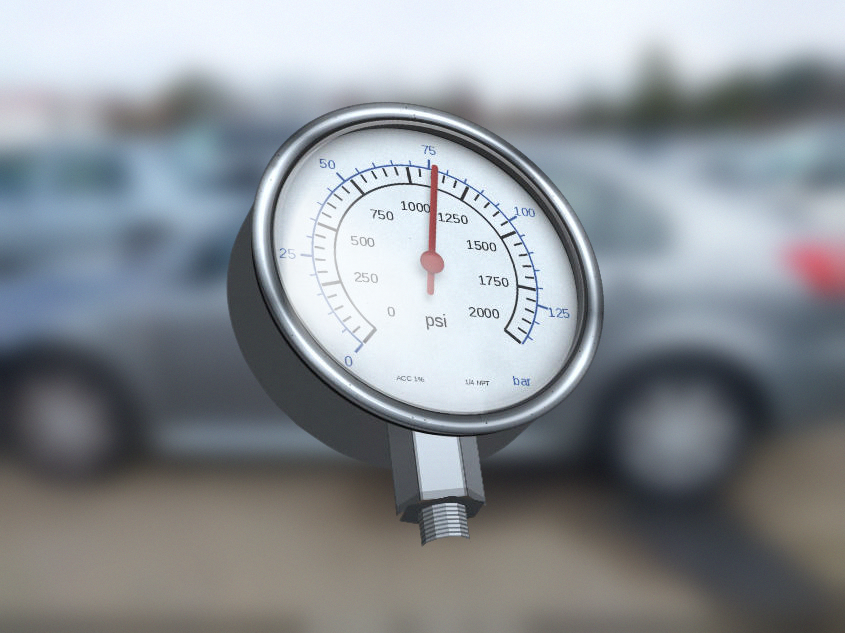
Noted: {"value": 1100, "unit": "psi"}
